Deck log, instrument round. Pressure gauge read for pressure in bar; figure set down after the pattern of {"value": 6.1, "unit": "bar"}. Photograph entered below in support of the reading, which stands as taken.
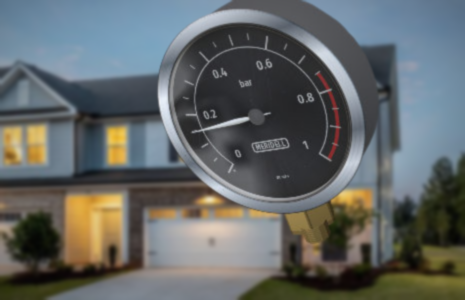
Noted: {"value": 0.15, "unit": "bar"}
